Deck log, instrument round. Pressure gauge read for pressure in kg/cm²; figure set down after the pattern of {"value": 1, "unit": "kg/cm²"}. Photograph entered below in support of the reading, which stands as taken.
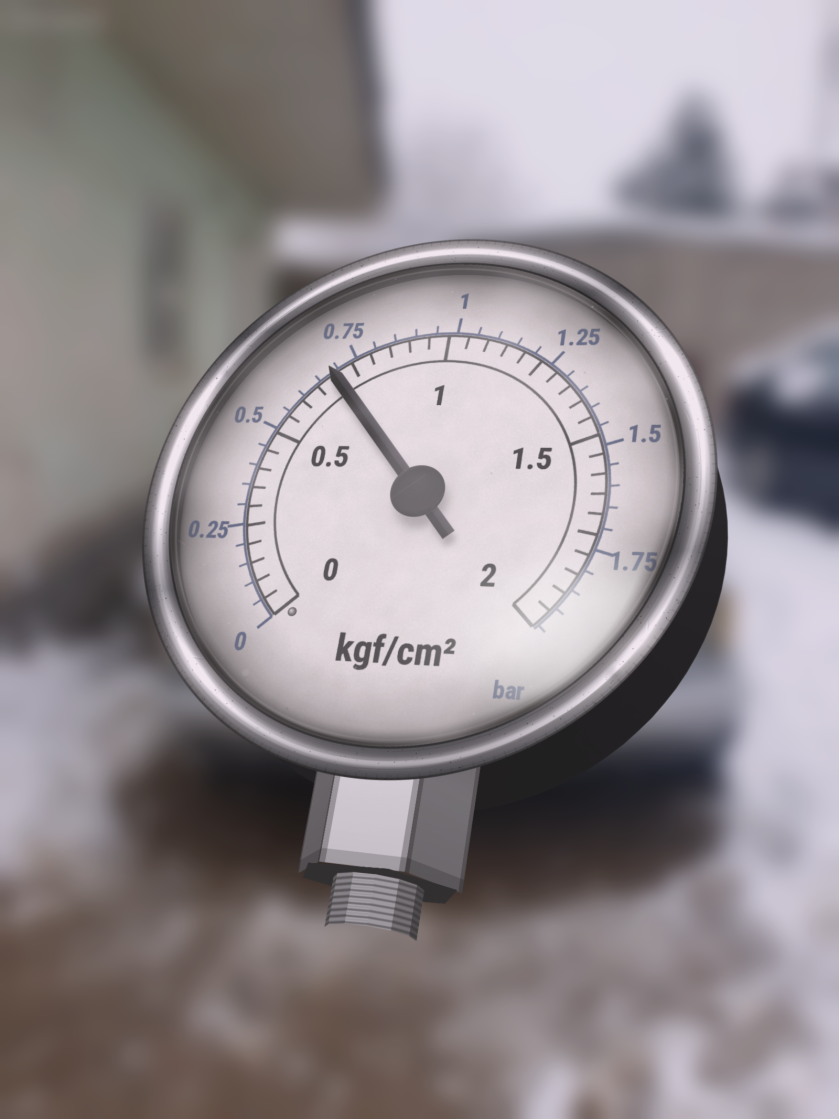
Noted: {"value": 0.7, "unit": "kg/cm²"}
